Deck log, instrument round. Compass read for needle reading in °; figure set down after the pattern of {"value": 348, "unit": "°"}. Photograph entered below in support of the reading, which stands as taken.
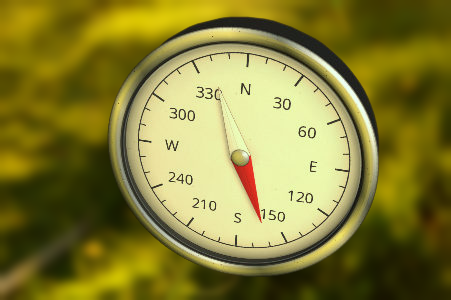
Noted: {"value": 160, "unit": "°"}
